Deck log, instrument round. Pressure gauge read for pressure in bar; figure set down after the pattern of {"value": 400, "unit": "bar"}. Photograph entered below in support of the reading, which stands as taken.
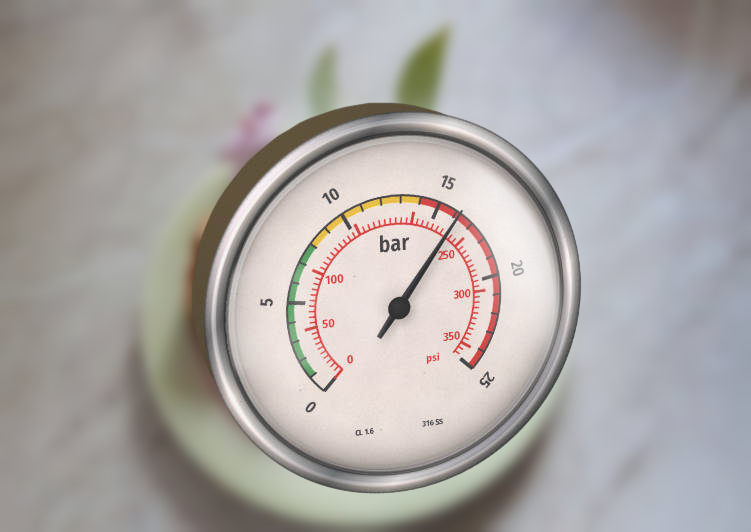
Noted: {"value": 16, "unit": "bar"}
